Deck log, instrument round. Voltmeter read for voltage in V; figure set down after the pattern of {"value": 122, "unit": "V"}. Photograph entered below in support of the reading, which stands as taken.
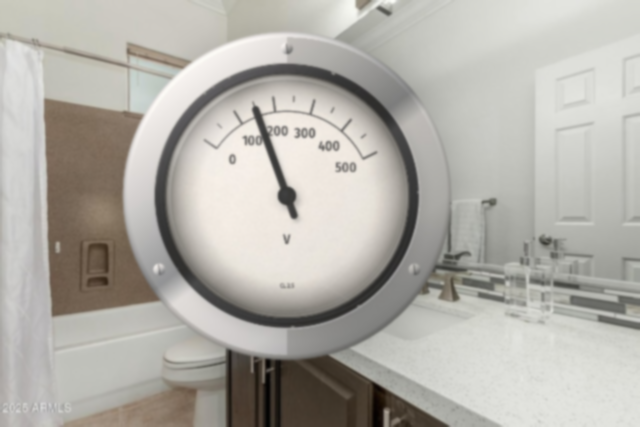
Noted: {"value": 150, "unit": "V"}
